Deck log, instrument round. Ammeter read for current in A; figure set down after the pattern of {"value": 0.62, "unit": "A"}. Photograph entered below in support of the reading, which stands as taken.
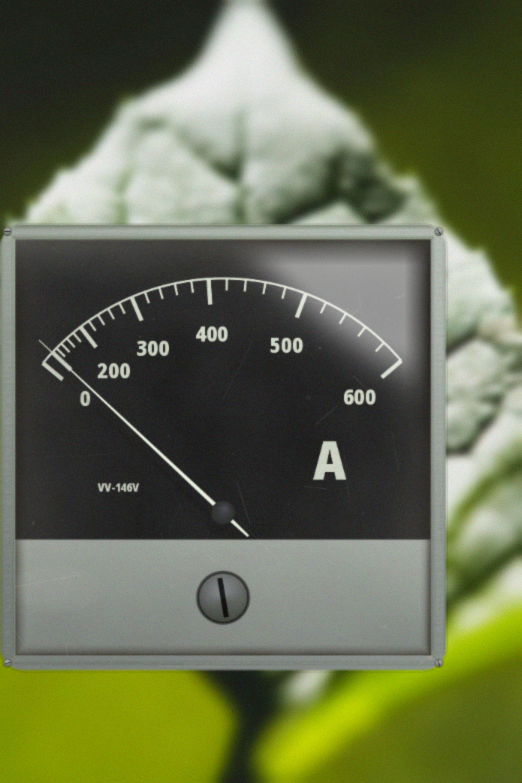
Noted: {"value": 100, "unit": "A"}
